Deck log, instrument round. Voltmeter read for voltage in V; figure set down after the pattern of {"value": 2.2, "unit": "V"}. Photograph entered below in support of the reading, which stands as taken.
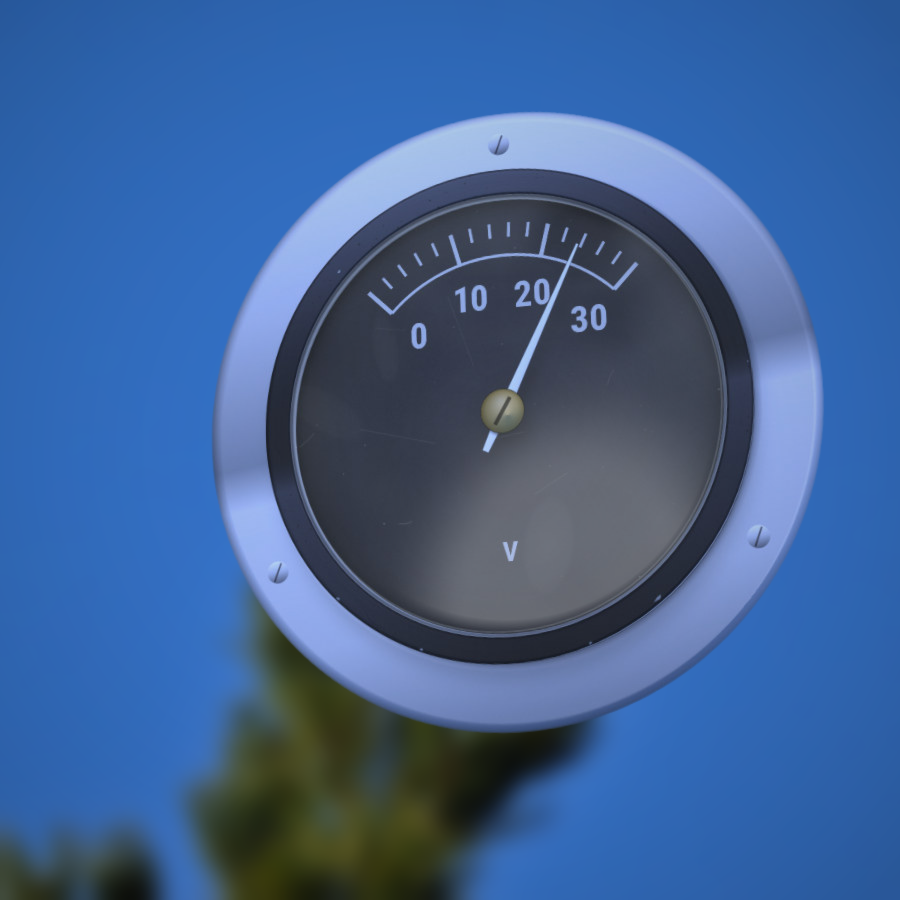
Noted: {"value": 24, "unit": "V"}
